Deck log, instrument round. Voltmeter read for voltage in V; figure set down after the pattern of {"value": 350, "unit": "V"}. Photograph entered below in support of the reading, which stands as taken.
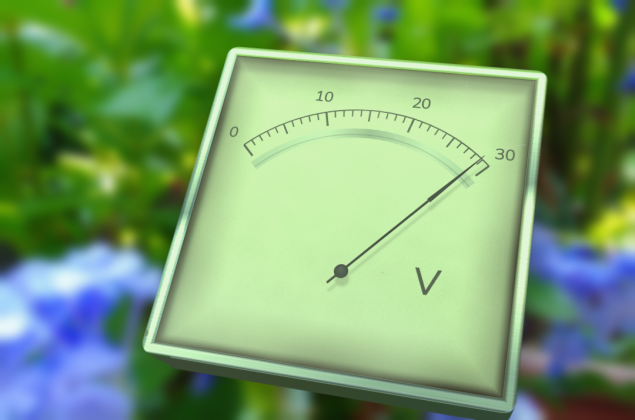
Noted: {"value": 29, "unit": "V"}
